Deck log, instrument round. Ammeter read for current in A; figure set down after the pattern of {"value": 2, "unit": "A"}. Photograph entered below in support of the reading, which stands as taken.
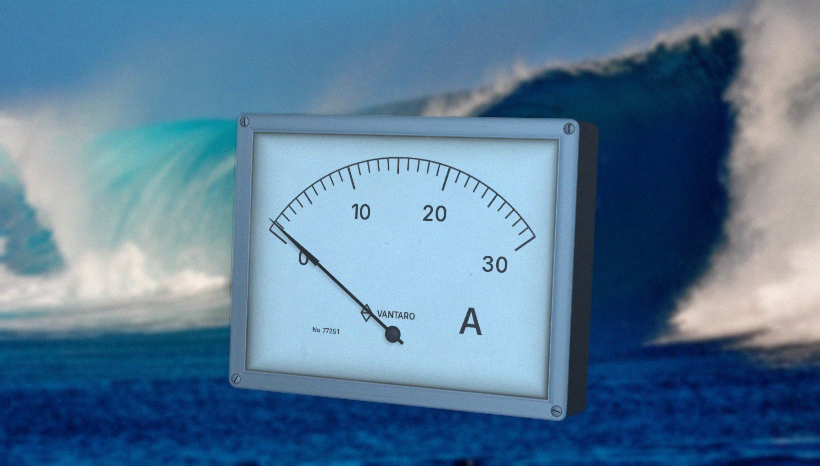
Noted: {"value": 1, "unit": "A"}
